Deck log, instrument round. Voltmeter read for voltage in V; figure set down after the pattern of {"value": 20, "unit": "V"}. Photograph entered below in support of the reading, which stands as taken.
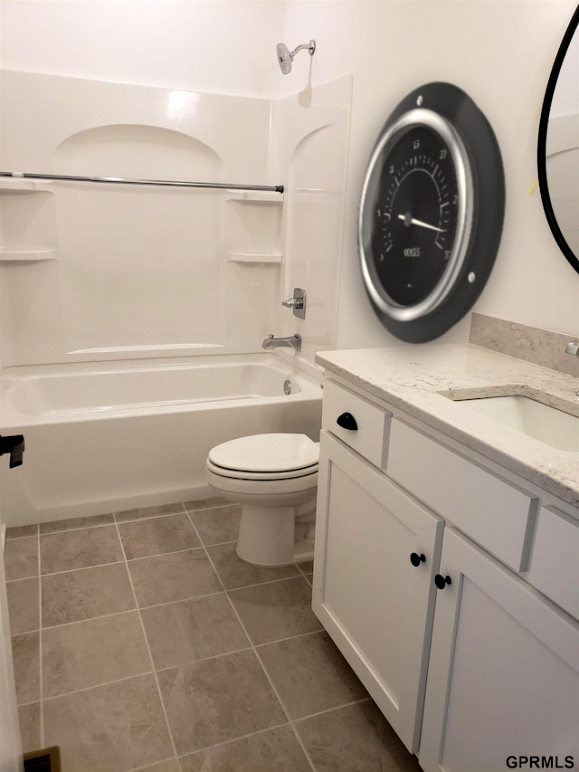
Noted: {"value": 28, "unit": "V"}
